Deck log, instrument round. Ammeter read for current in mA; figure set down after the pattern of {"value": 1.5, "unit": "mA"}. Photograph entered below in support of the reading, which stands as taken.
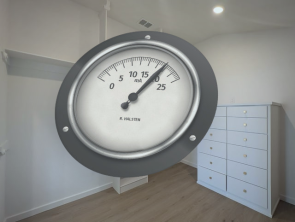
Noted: {"value": 20, "unit": "mA"}
